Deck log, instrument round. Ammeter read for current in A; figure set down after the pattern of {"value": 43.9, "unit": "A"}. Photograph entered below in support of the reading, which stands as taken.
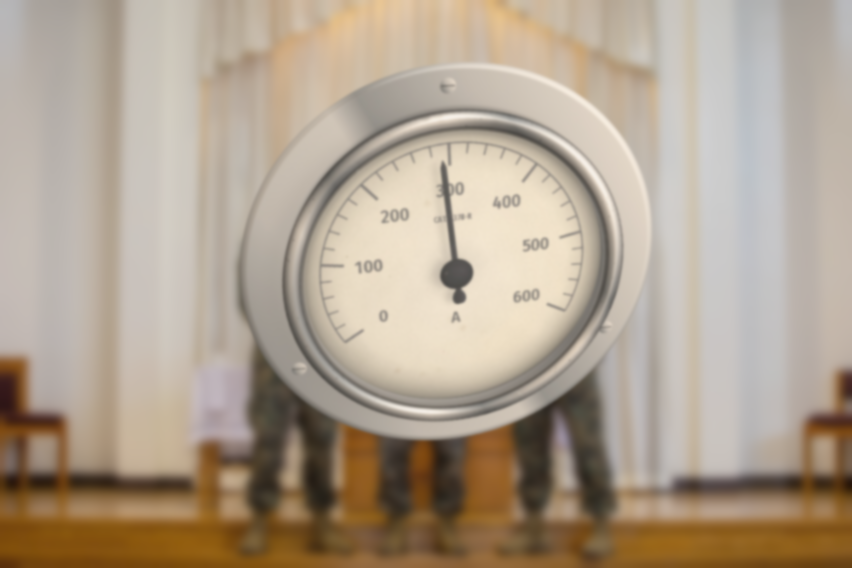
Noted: {"value": 290, "unit": "A"}
